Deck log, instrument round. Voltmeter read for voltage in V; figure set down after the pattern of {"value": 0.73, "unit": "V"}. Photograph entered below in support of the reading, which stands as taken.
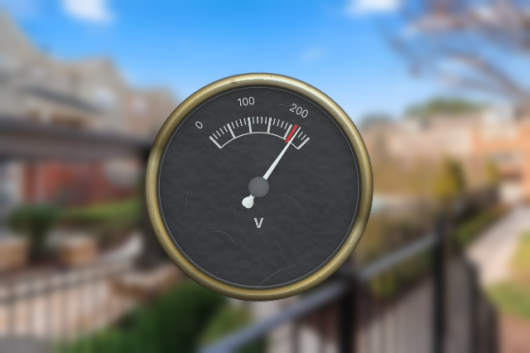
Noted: {"value": 220, "unit": "V"}
